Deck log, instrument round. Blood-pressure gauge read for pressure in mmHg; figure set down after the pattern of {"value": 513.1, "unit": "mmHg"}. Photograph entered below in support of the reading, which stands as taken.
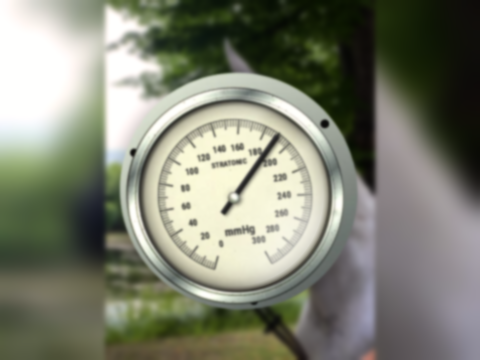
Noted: {"value": 190, "unit": "mmHg"}
